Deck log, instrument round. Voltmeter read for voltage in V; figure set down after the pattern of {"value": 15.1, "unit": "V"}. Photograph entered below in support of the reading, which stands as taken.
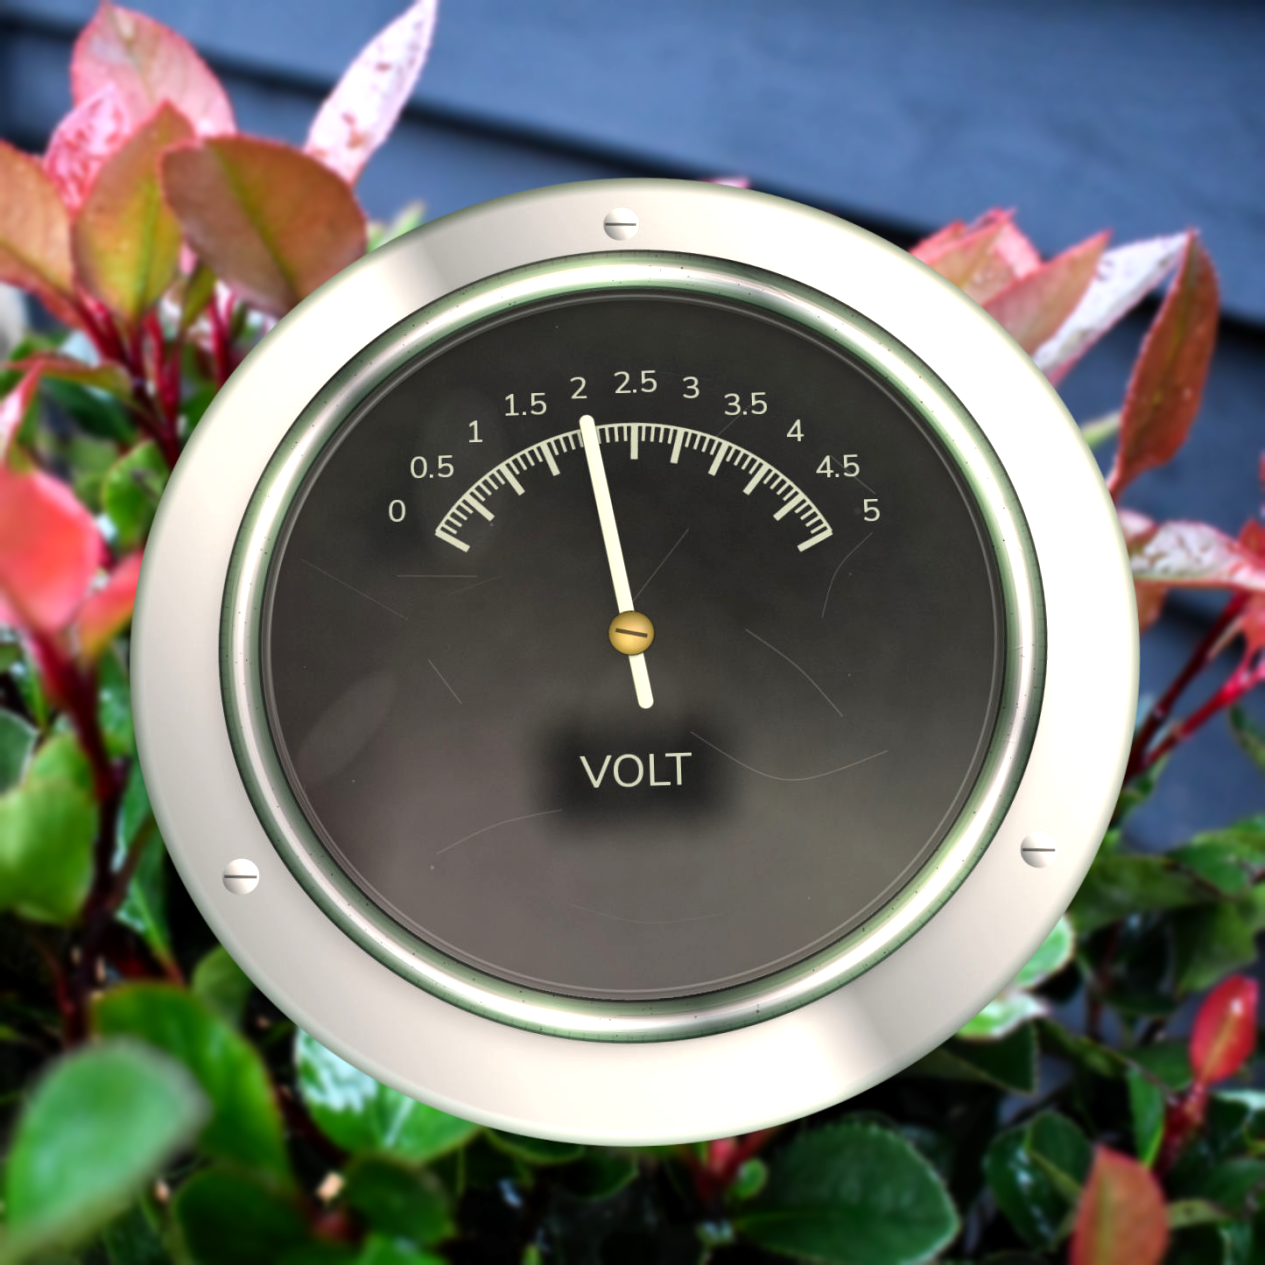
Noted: {"value": 2, "unit": "V"}
